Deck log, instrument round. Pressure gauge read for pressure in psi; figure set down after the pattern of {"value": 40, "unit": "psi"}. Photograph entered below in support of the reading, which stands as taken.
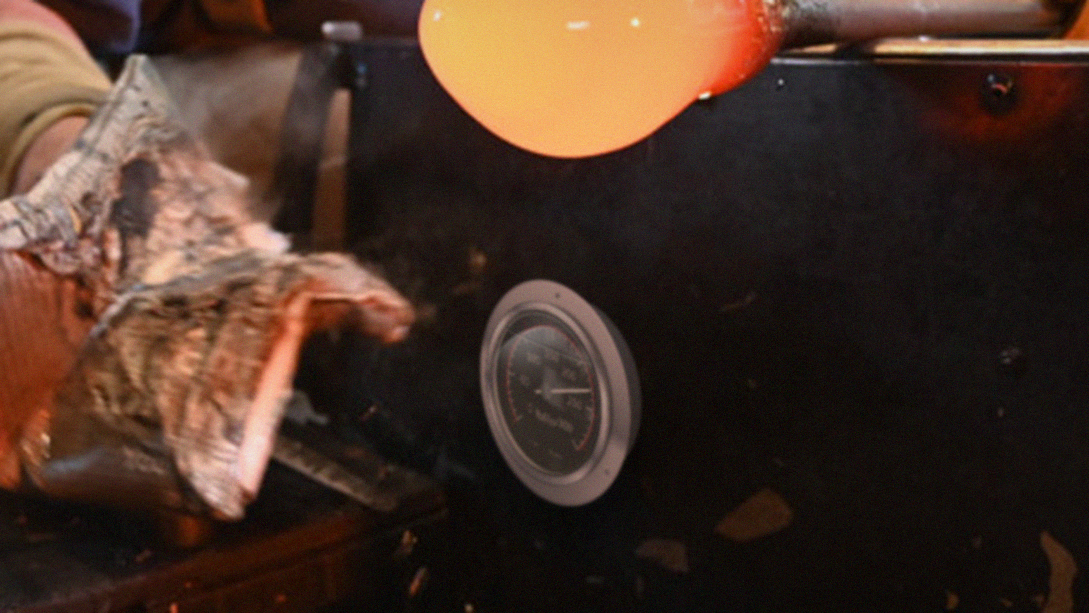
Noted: {"value": 230, "unit": "psi"}
